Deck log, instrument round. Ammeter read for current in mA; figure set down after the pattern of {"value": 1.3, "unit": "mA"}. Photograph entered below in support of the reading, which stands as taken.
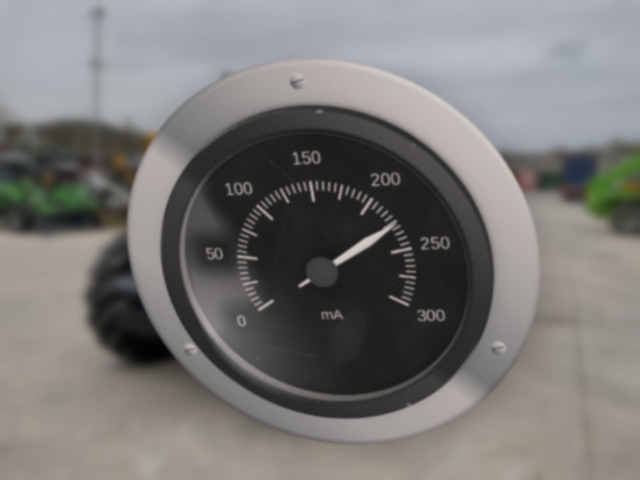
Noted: {"value": 225, "unit": "mA"}
